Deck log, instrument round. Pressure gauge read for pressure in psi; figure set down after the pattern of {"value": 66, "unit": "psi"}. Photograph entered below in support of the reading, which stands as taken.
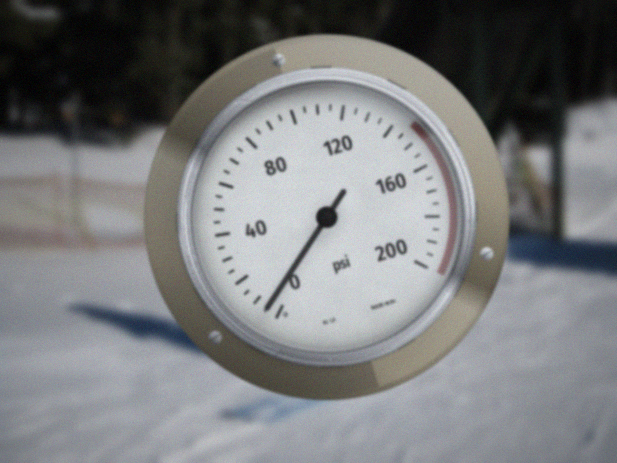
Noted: {"value": 5, "unit": "psi"}
